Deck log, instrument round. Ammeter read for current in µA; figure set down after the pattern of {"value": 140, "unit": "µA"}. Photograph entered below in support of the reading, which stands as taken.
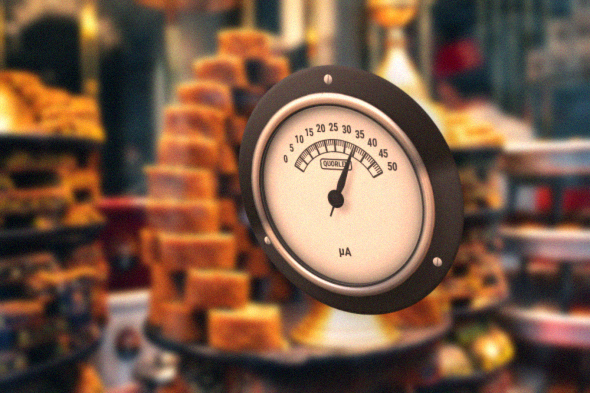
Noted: {"value": 35, "unit": "µA"}
